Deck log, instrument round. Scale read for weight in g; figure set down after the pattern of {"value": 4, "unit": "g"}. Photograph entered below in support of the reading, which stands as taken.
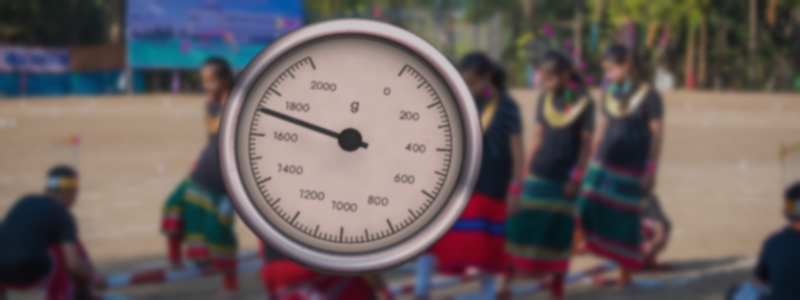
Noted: {"value": 1700, "unit": "g"}
